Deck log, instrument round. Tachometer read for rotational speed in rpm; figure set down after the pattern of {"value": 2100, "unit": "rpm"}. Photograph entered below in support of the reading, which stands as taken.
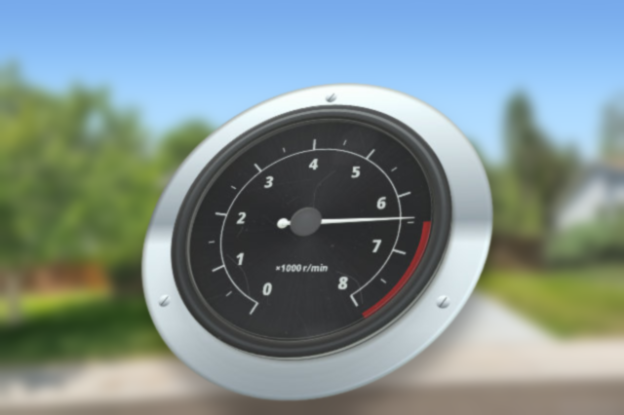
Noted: {"value": 6500, "unit": "rpm"}
